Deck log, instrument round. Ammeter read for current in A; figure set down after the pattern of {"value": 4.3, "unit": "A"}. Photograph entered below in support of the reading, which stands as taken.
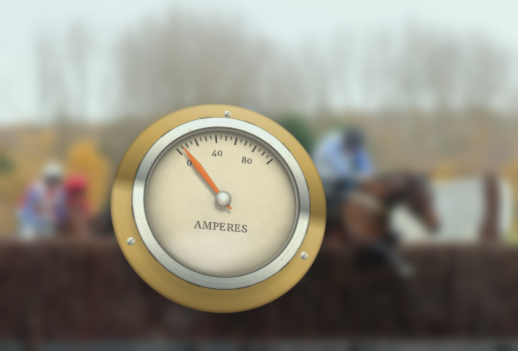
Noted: {"value": 5, "unit": "A"}
